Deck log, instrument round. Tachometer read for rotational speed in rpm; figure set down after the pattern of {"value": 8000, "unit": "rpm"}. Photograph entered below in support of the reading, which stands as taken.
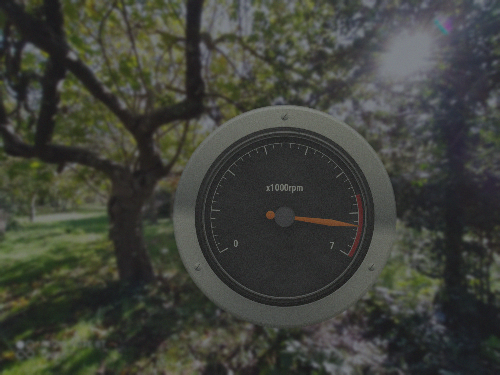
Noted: {"value": 6300, "unit": "rpm"}
